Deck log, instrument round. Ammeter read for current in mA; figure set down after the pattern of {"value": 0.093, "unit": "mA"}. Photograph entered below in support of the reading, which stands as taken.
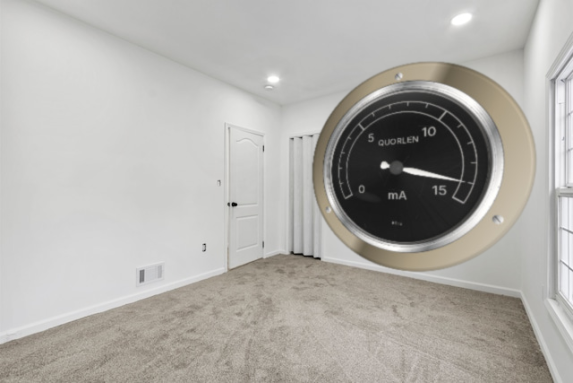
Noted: {"value": 14, "unit": "mA"}
